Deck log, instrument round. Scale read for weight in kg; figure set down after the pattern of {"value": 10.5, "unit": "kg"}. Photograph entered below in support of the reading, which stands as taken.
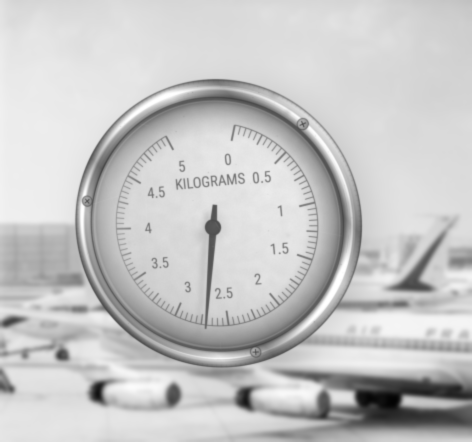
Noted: {"value": 2.7, "unit": "kg"}
